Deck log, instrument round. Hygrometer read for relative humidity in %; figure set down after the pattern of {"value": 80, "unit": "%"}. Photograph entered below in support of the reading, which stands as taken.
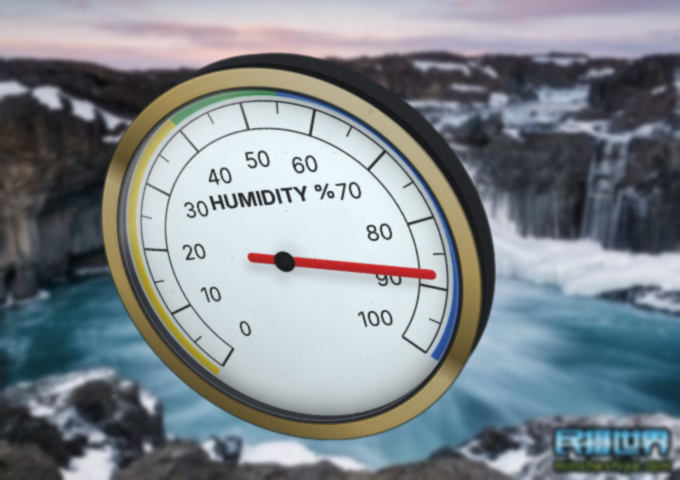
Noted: {"value": 87.5, "unit": "%"}
